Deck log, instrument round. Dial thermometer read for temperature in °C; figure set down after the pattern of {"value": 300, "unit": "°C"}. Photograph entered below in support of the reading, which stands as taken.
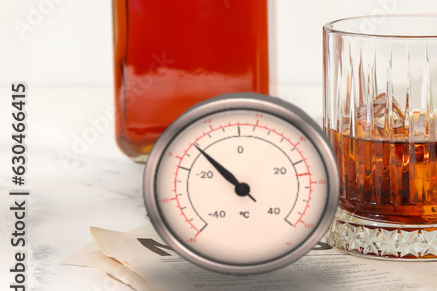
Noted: {"value": -12, "unit": "°C"}
